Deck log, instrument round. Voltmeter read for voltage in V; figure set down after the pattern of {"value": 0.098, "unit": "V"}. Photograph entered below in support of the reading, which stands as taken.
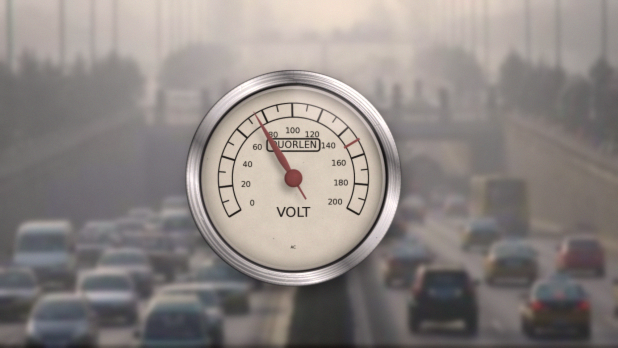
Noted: {"value": 75, "unit": "V"}
